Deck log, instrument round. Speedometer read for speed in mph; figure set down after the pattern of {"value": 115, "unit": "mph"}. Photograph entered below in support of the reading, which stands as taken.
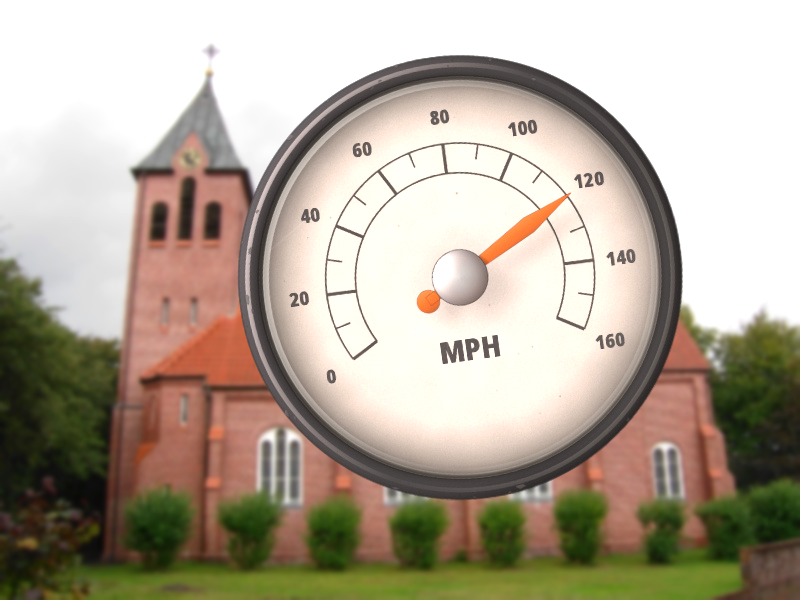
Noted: {"value": 120, "unit": "mph"}
